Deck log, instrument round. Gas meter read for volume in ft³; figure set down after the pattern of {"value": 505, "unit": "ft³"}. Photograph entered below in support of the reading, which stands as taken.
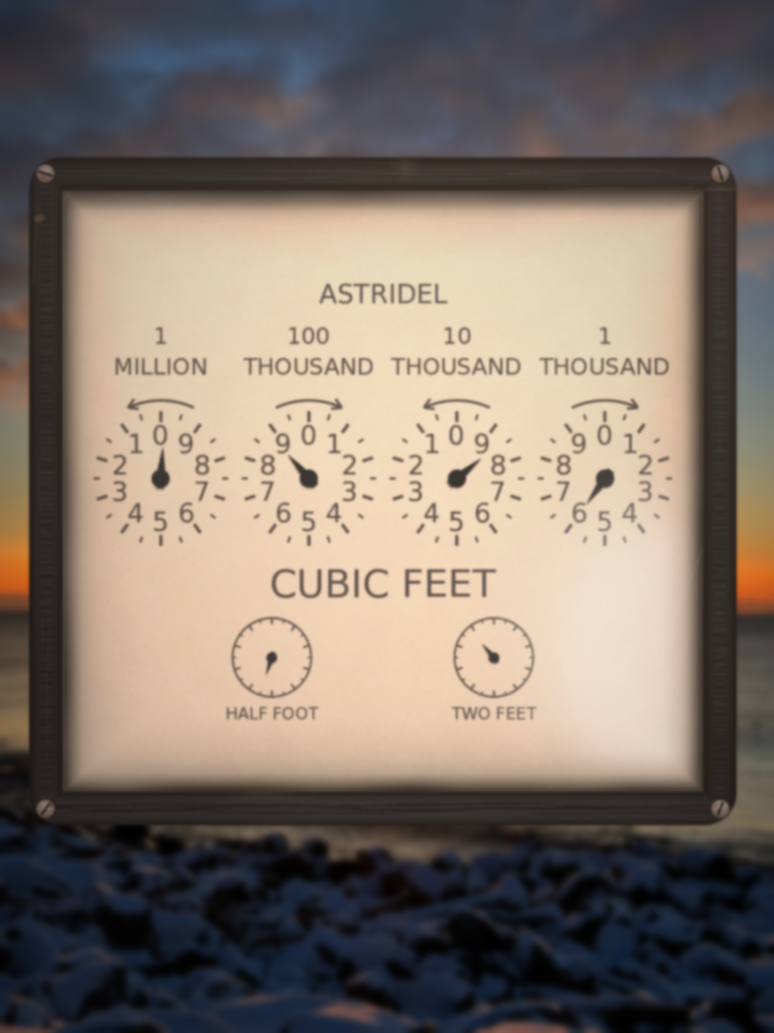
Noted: {"value": 988600, "unit": "ft³"}
